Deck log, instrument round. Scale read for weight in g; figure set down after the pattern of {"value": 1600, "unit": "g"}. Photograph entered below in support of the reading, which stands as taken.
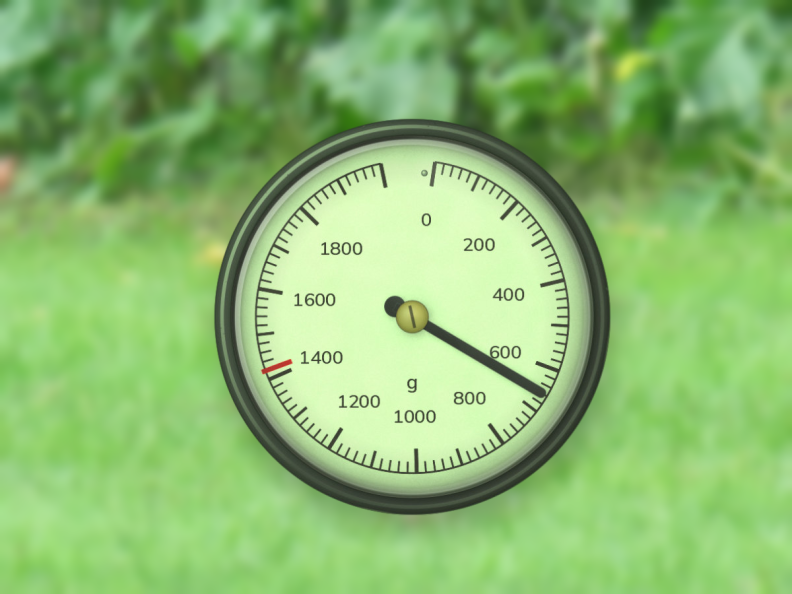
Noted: {"value": 660, "unit": "g"}
